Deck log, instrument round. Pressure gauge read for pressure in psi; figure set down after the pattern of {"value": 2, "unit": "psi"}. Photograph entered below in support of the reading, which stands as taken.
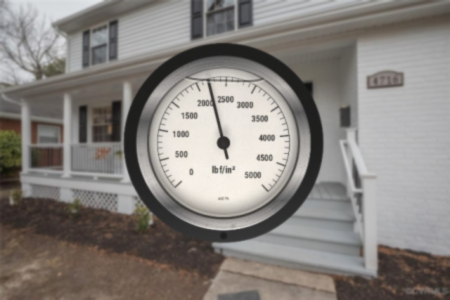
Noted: {"value": 2200, "unit": "psi"}
